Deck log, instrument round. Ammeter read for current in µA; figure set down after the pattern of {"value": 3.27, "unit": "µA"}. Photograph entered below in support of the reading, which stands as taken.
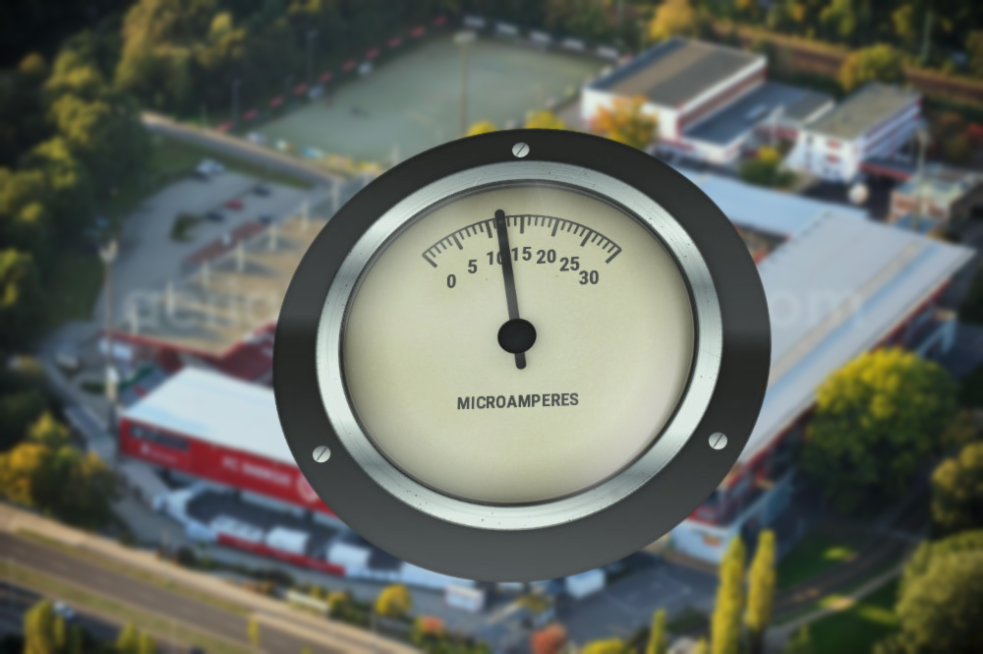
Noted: {"value": 12, "unit": "µA"}
